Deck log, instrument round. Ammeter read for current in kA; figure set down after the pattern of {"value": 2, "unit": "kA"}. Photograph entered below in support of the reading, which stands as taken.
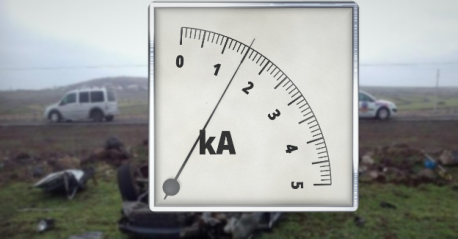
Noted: {"value": 1.5, "unit": "kA"}
